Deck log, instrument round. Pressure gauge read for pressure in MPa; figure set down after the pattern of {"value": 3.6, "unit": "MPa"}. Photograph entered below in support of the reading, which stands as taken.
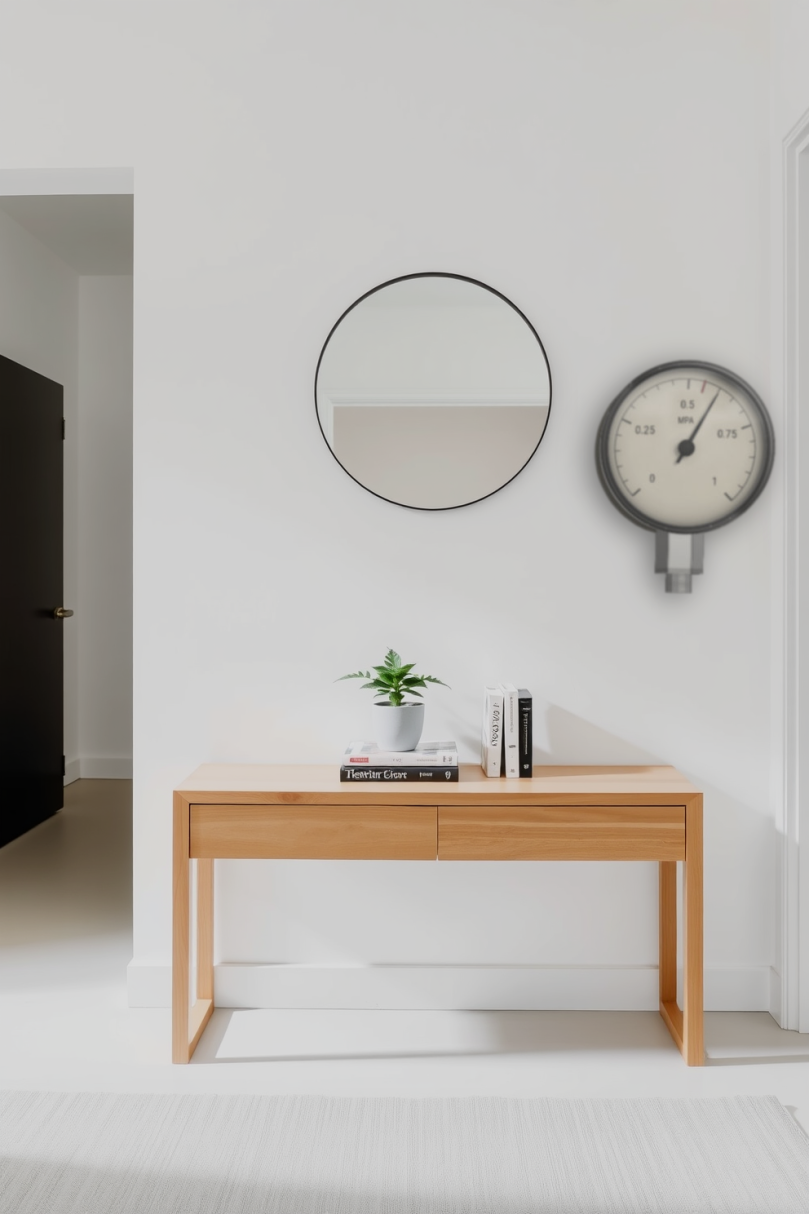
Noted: {"value": 0.6, "unit": "MPa"}
